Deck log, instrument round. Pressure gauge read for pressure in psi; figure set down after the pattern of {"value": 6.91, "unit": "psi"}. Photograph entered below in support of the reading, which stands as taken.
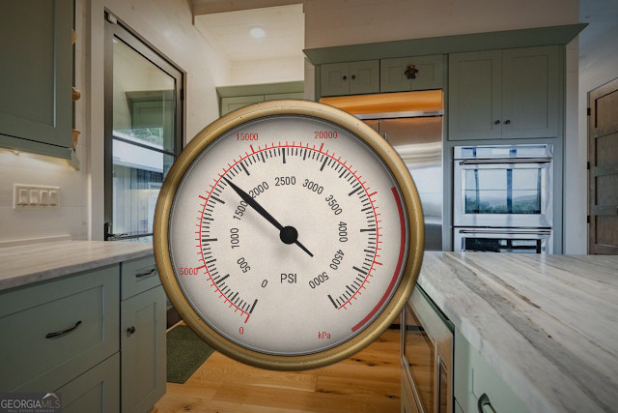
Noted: {"value": 1750, "unit": "psi"}
